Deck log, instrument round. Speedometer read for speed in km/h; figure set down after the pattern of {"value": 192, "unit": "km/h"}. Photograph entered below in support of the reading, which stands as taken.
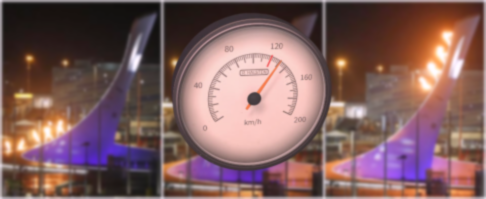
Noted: {"value": 130, "unit": "km/h"}
